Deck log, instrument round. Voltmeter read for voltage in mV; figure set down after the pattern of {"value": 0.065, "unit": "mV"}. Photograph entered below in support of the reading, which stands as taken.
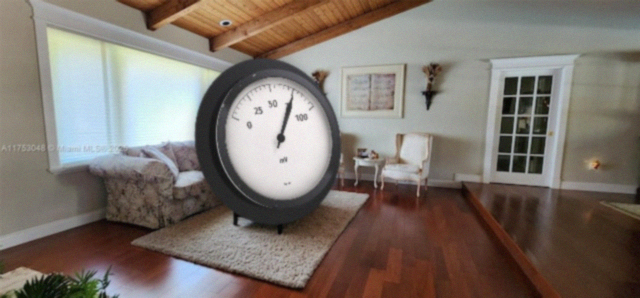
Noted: {"value": 75, "unit": "mV"}
